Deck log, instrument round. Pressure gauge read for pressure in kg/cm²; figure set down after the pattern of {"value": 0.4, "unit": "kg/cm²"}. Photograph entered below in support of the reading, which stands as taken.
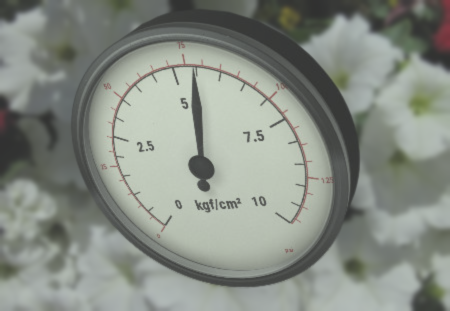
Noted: {"value": 5.5, "unit": "kg/cm²"}
